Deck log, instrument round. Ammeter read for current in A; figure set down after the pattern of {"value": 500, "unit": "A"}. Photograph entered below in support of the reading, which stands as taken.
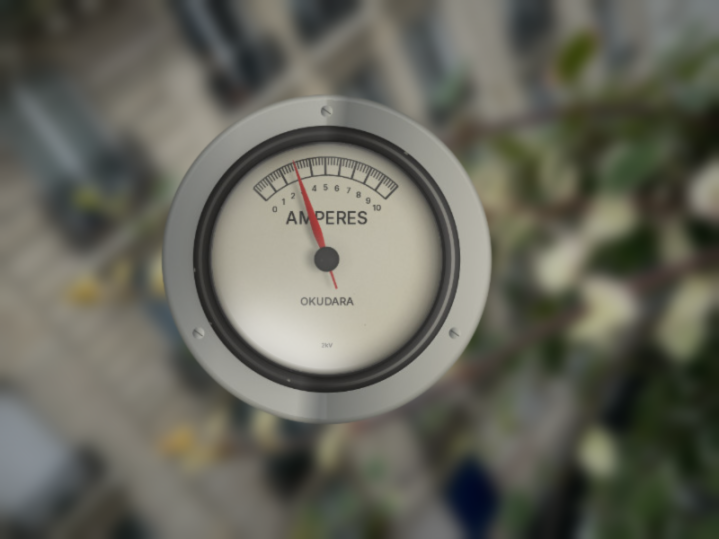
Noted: {"value": 3, "unit": "A"}
